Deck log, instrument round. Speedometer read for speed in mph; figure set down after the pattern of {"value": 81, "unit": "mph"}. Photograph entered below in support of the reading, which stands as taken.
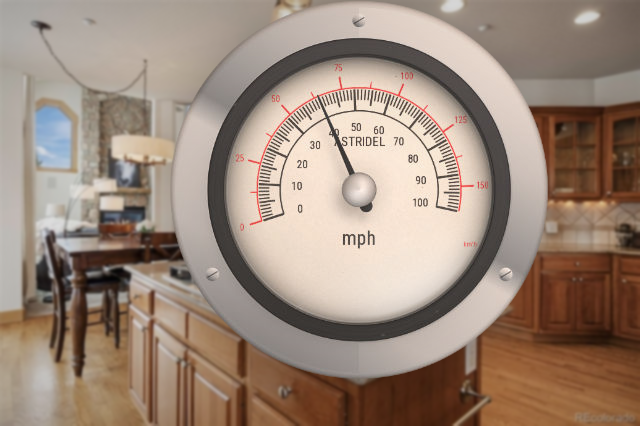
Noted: {"value": 40, "unit": "mph"}
